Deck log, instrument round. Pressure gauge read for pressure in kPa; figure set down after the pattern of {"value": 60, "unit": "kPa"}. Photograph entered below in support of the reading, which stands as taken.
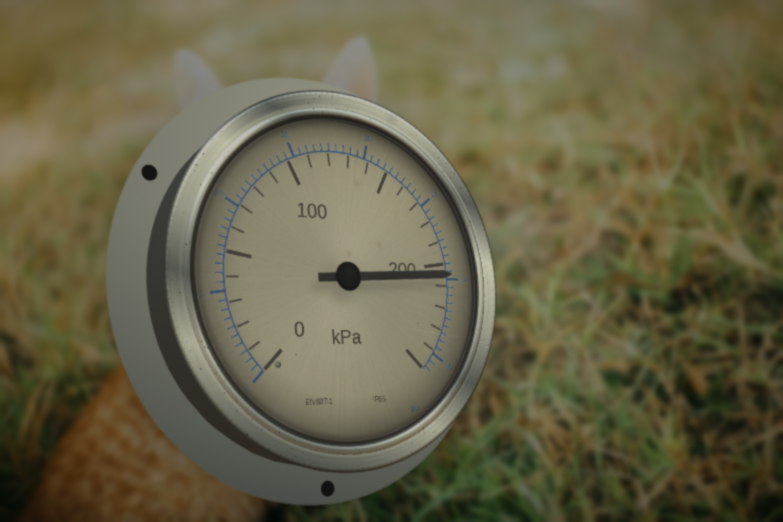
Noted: {"value": 205, "unit": "kPa"}
